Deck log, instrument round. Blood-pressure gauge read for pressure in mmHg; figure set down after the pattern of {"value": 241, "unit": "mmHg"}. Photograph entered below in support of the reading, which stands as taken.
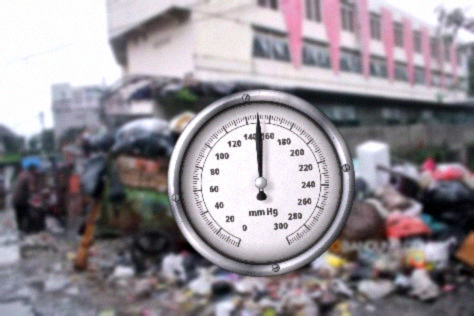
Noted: {"value": 150, "unit": "mmHg"}
